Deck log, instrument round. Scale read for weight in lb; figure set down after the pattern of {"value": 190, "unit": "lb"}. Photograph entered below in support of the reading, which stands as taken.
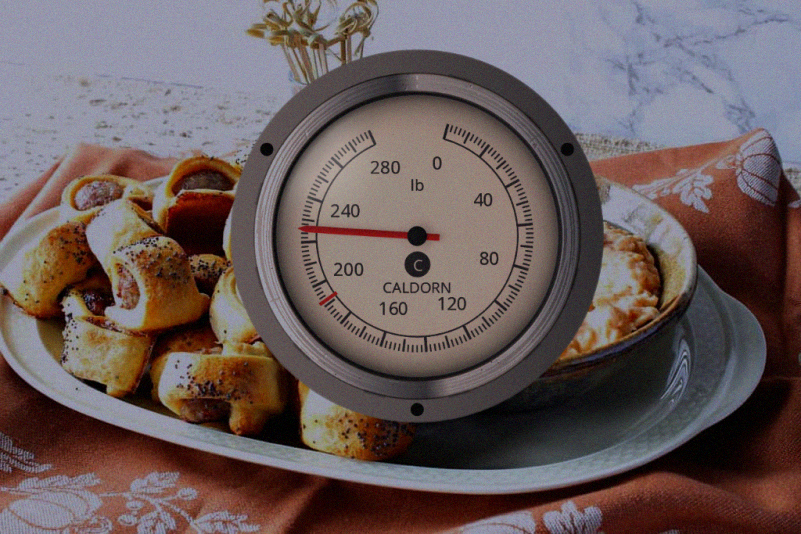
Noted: {"value": 226, "unit": "lb"}
